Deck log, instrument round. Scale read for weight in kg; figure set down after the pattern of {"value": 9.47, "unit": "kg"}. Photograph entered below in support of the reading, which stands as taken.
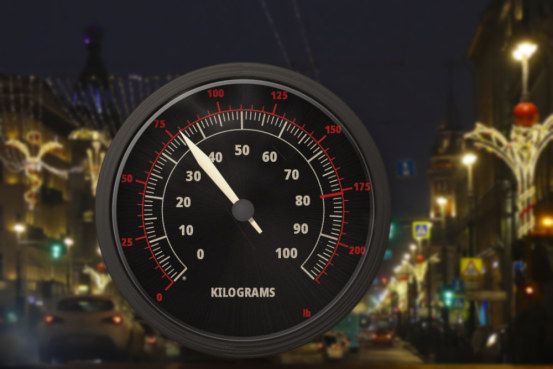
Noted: {"value": 36, "unit": "kg"}
